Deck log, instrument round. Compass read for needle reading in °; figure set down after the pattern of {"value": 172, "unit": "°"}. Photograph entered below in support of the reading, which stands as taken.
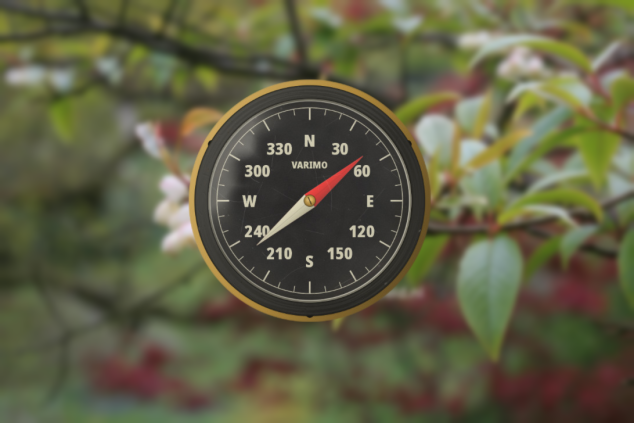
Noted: {"value": 50, "unit": "°"}
